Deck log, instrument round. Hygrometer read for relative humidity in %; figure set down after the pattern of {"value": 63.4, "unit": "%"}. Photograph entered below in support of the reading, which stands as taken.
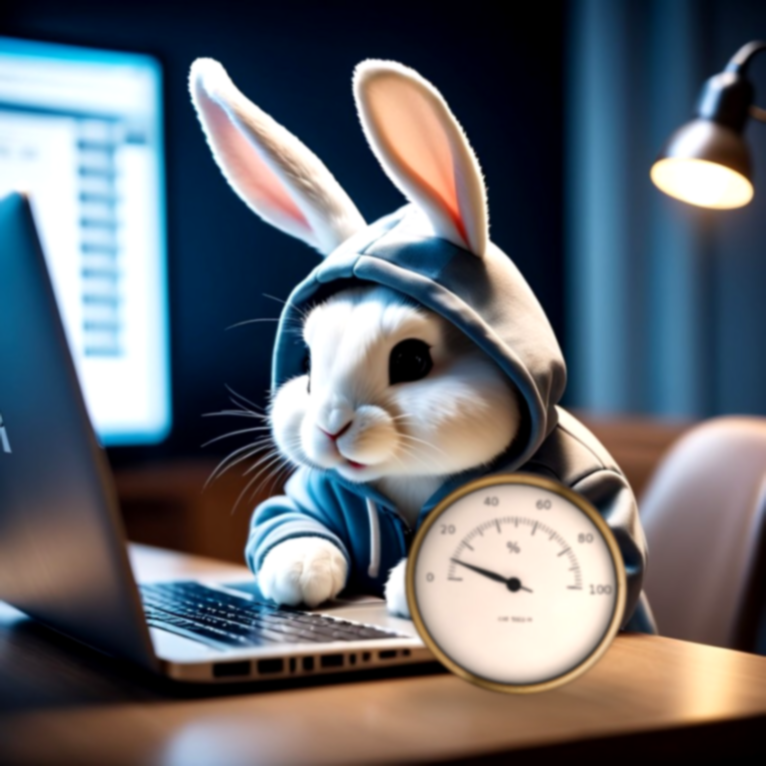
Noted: {"value": 10, "unit": "%"}
